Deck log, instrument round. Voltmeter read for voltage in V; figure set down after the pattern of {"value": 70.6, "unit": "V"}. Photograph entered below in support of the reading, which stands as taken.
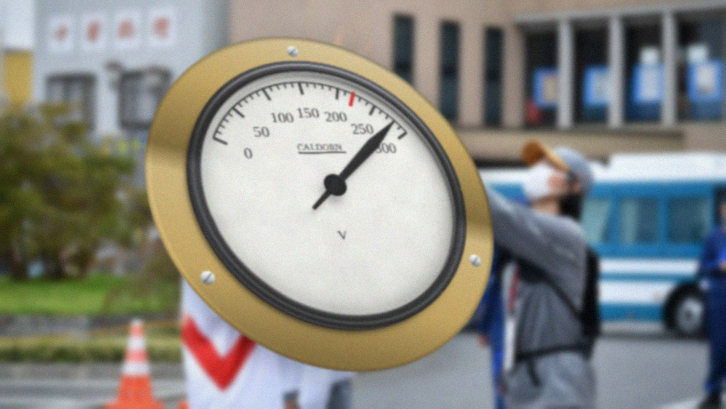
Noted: {"value": 280, "unit": "V"}
